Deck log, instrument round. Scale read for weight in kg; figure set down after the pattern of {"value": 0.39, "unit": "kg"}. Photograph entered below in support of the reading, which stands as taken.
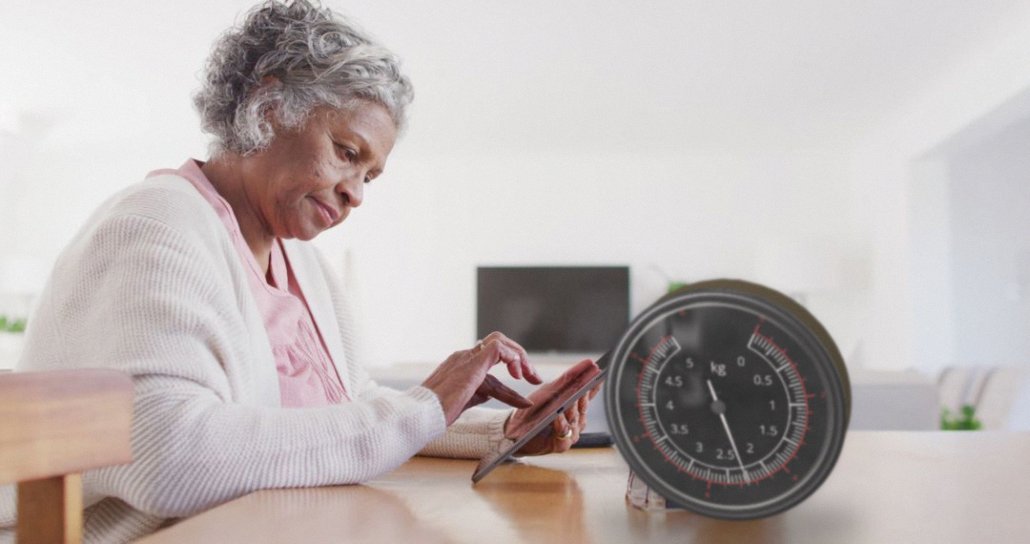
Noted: {"value": 2.25, "unit": "kg"}
